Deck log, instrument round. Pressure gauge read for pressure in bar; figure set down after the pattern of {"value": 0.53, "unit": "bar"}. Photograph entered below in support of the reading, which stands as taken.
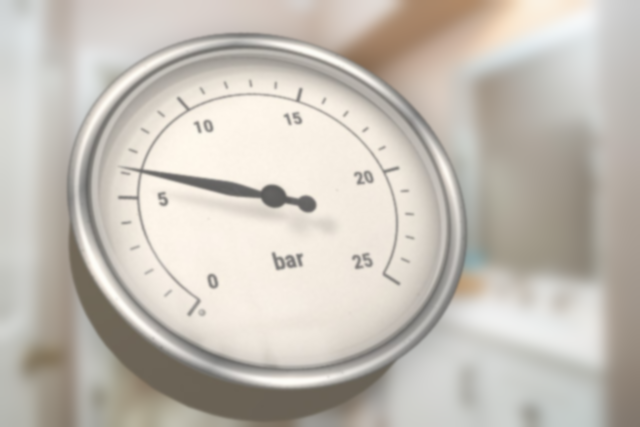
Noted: {"value": 6, "unit": "bar"}
